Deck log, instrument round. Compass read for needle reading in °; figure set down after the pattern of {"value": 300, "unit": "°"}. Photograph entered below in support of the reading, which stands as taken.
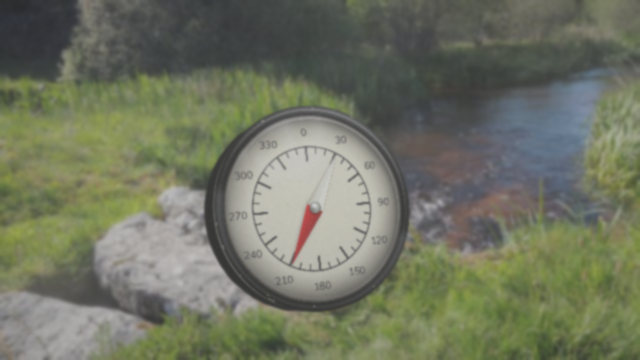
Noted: {"value": 210, "unit": "°"}
